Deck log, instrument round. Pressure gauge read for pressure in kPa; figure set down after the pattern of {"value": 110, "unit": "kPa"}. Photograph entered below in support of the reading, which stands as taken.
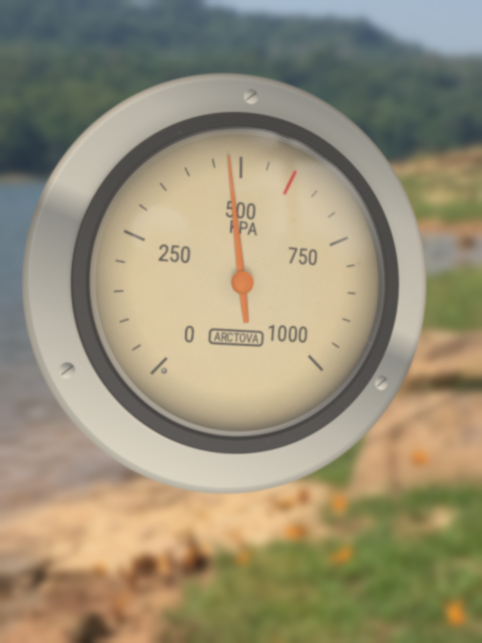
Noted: {"value": 475, "unit": "kPa"}
